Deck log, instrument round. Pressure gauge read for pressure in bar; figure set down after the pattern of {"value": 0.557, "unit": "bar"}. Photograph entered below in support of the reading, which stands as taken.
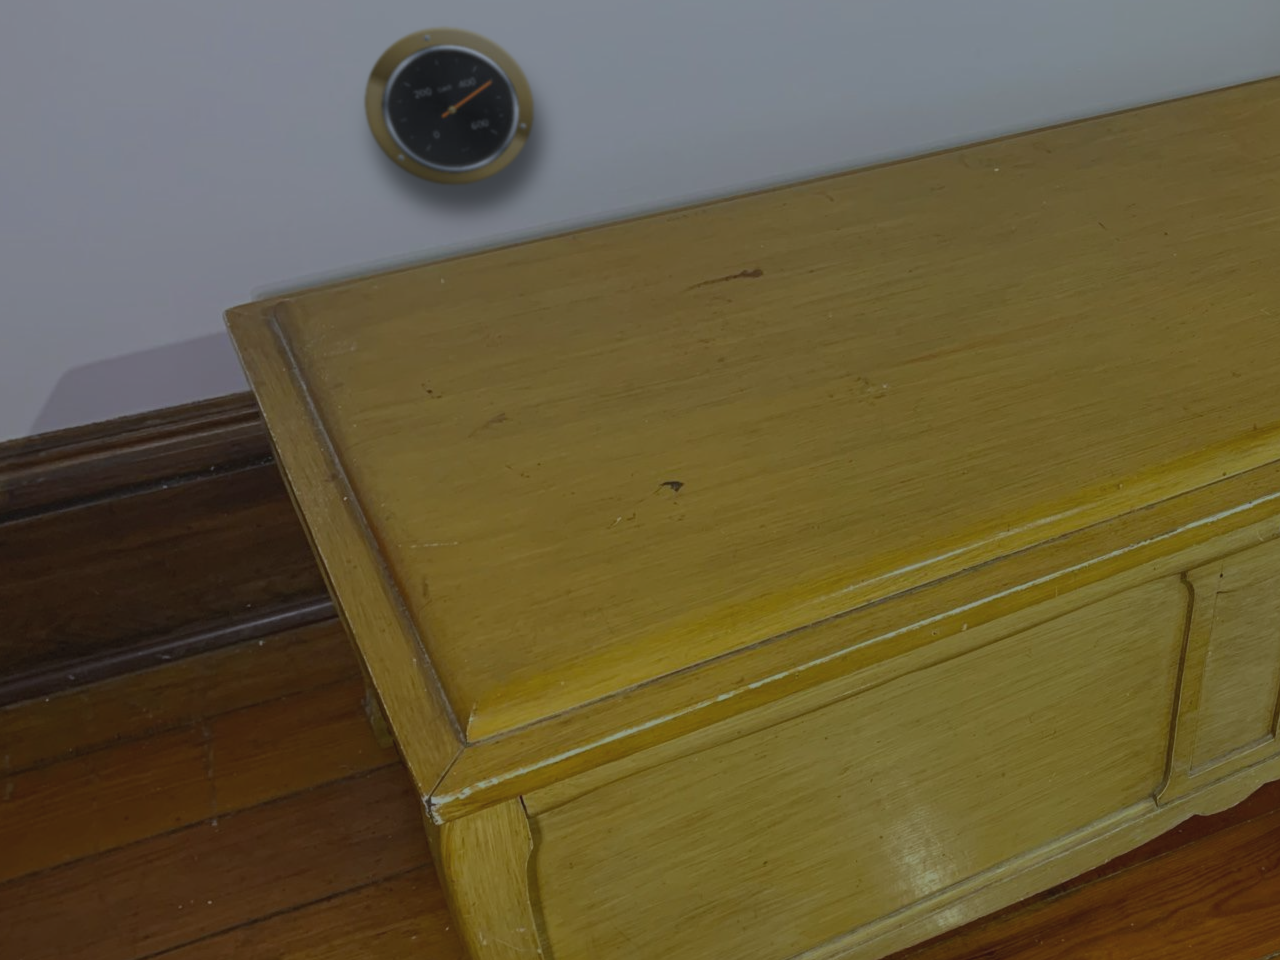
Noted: {"value": 450, "unit": "bar"}
